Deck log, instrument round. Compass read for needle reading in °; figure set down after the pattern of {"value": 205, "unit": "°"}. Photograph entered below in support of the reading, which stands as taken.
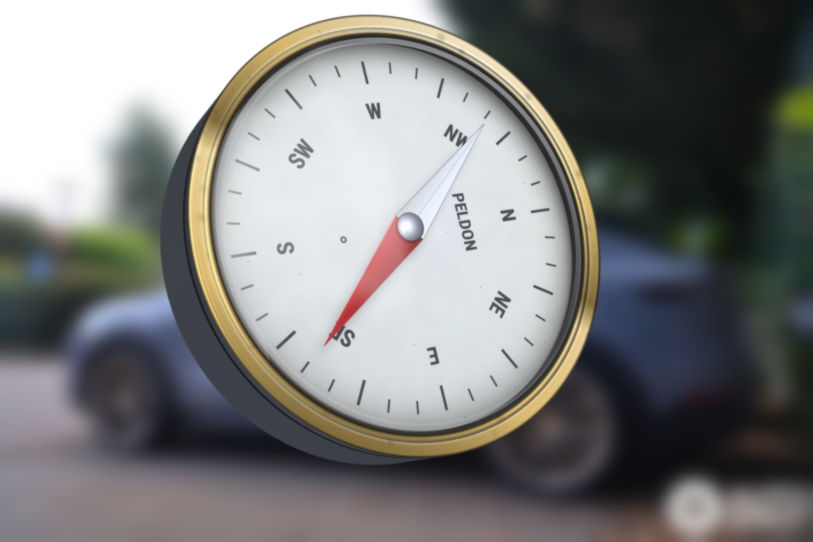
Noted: {"value": 140, "unit": "°"}
